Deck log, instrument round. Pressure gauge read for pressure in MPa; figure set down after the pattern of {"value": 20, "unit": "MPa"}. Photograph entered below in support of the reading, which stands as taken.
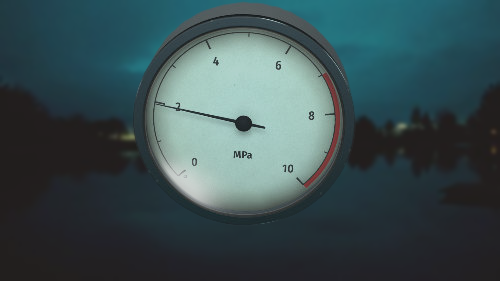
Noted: {"value": 2, "unit": "MPa"}
